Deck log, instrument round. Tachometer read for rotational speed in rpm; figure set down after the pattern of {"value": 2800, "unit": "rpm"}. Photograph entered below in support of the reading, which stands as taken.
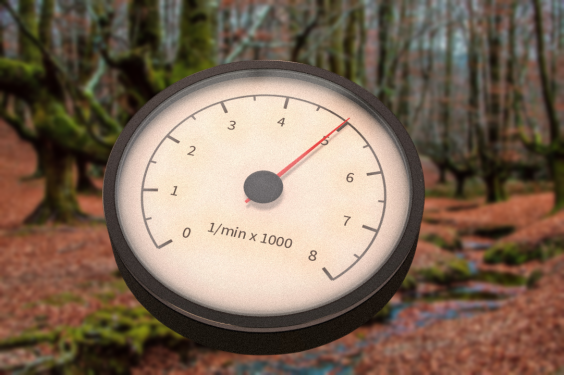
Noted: {"value": 5000, "unit": "rpm"}
